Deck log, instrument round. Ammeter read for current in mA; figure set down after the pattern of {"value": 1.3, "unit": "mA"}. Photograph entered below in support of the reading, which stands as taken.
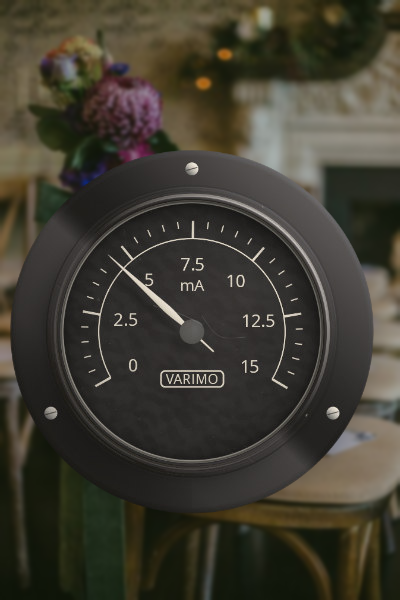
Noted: {"value": 4.5, "unit": "mA"}
